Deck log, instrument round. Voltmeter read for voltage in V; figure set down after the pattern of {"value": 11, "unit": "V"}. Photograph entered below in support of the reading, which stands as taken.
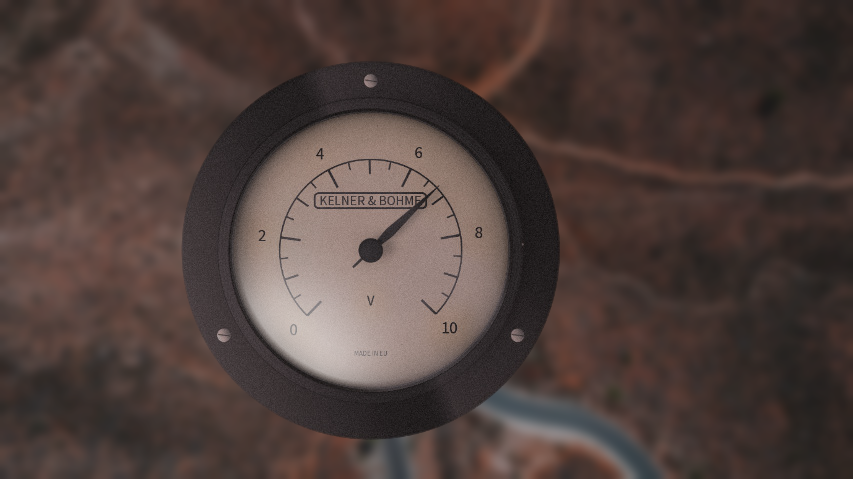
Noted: {"value": 6.75, "unit": "V"}
